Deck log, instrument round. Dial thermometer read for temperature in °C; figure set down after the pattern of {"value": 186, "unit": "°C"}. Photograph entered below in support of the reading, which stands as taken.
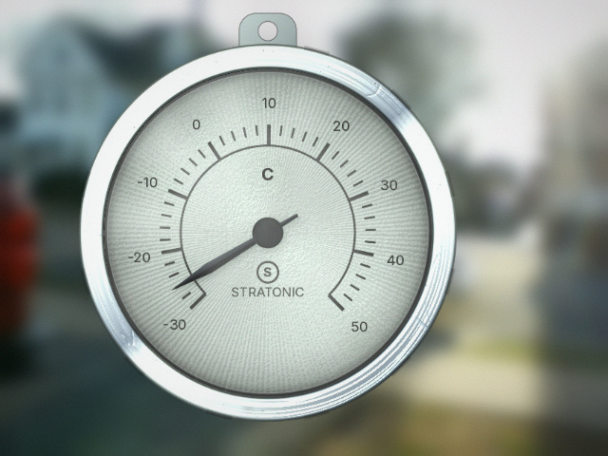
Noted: {"value": -26, "unit": "°C"}
